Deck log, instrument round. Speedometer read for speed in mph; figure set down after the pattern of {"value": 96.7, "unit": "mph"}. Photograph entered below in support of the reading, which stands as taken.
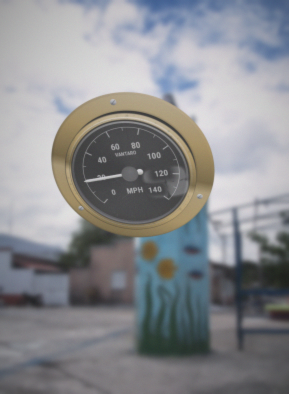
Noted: {"value": 20, "unit": "mph"}
